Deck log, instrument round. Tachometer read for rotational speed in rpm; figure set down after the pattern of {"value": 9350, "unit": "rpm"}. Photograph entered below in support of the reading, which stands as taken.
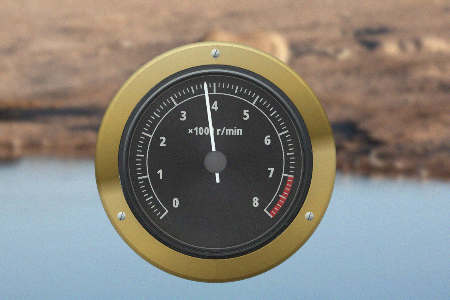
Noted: {"value": 3800, "unit": "rpm"}
